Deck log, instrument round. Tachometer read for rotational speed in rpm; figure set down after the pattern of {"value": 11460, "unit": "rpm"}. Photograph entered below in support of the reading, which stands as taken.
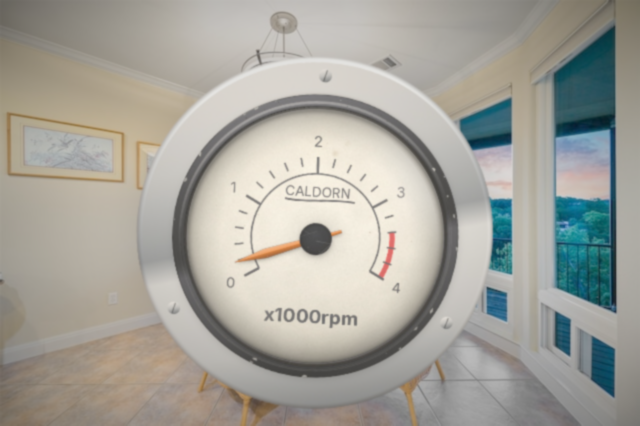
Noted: {"value": 200, "unit": "rpm"}
